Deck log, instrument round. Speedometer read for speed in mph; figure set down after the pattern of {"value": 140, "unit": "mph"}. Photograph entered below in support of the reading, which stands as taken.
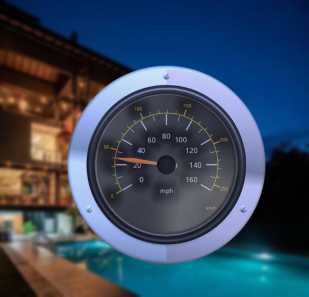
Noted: {"value": 25, "unit": "mph"}
